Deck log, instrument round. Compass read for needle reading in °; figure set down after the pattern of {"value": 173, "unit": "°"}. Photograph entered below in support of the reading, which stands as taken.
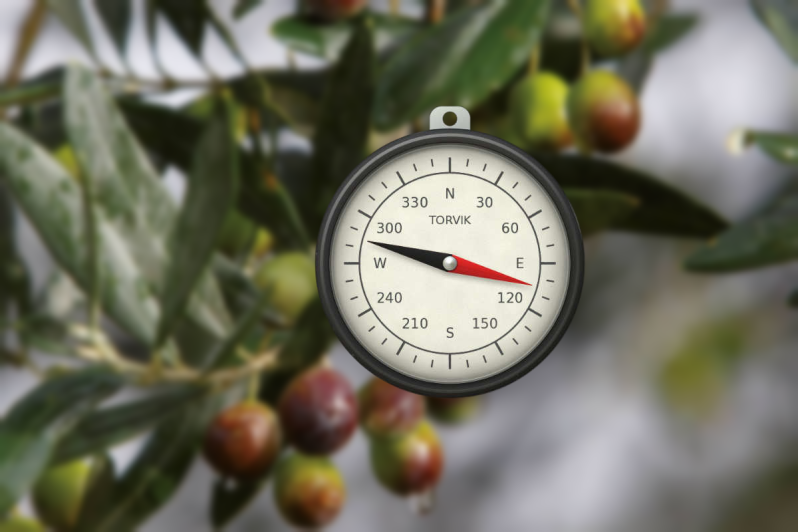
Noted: {"value": 105, "unit": "°"}
